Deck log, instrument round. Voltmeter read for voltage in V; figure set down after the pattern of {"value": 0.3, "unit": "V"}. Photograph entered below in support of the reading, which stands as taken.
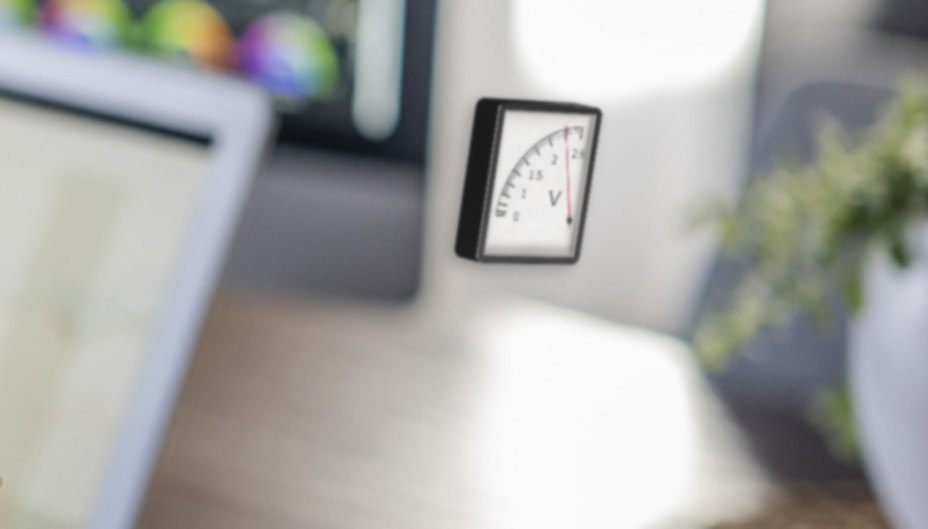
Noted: {"value": 2.25, "unit": "V"}
